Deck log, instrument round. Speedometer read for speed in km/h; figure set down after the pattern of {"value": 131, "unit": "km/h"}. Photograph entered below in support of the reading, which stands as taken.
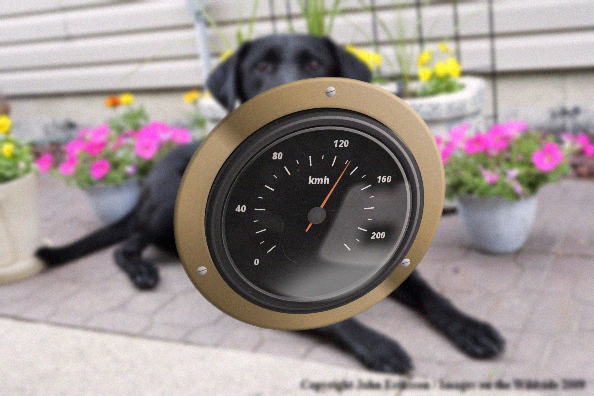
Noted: {"value": 130, "unit": "km/h"}
